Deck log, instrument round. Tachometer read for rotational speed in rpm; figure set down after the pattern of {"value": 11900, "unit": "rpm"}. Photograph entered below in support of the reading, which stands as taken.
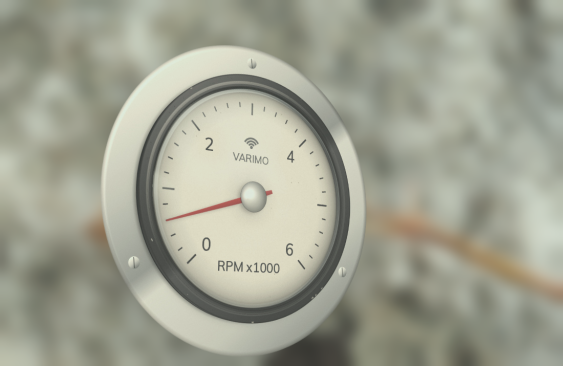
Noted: {"value": 600, "unit": "rpm"}
